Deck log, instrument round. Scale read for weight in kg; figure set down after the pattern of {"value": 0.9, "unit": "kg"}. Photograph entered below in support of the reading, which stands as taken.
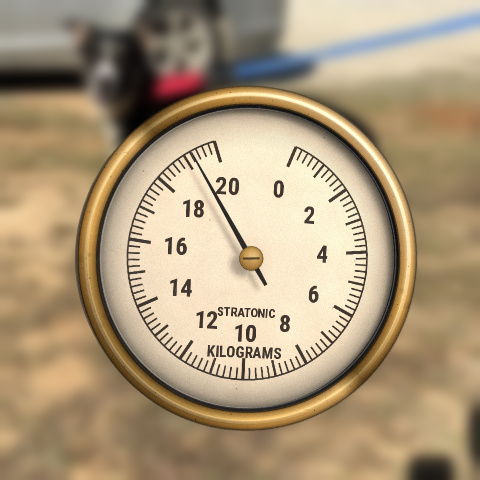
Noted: {"value": 19.2, "unit": "kg"}
